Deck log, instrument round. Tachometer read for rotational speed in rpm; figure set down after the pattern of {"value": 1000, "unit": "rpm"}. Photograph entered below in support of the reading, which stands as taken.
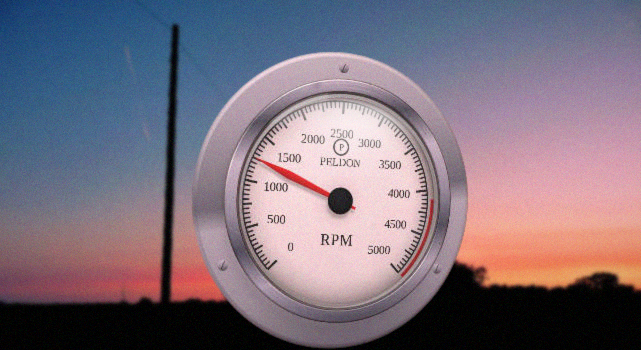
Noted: {"value": 1250, "unit": "rpm"}
